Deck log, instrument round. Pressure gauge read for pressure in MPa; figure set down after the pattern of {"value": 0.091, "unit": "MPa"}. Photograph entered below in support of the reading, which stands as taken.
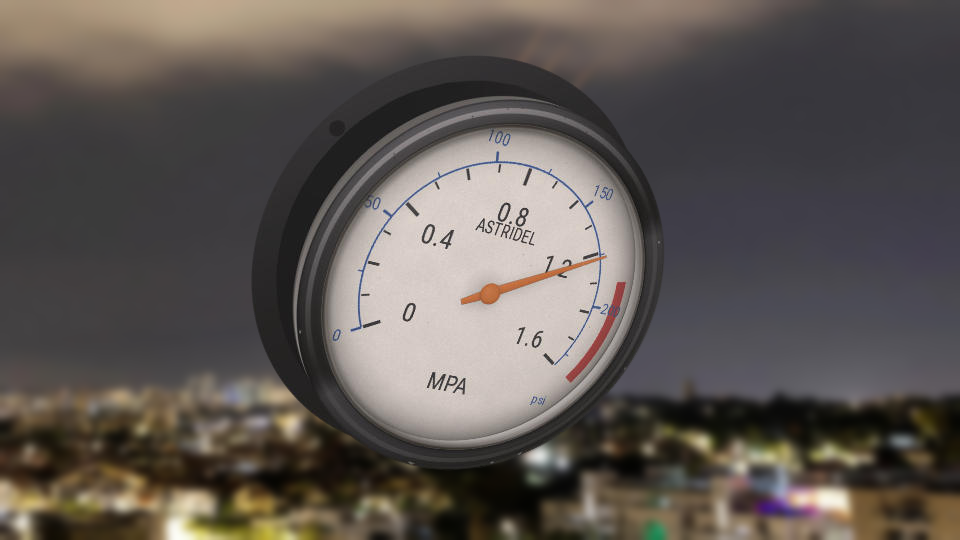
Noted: {"value": 1.2, "unit": "MPa"}
